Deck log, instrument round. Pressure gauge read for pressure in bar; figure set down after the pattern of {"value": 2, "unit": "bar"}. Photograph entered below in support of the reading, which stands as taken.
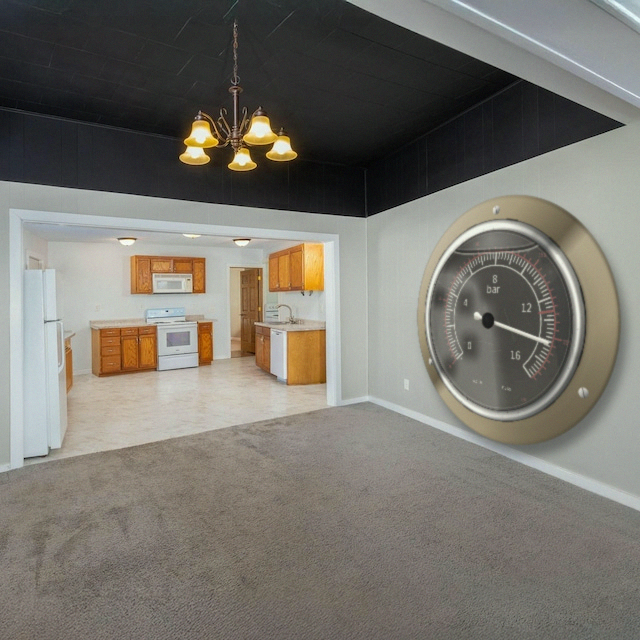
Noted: {"value": 14, "unit": "bar"}
